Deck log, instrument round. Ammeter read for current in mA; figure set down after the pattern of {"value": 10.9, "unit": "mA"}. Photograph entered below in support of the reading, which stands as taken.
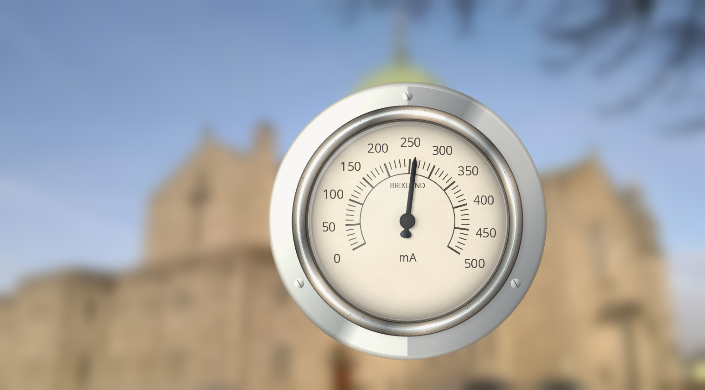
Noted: {"value": 260, "unit": "mA"}
